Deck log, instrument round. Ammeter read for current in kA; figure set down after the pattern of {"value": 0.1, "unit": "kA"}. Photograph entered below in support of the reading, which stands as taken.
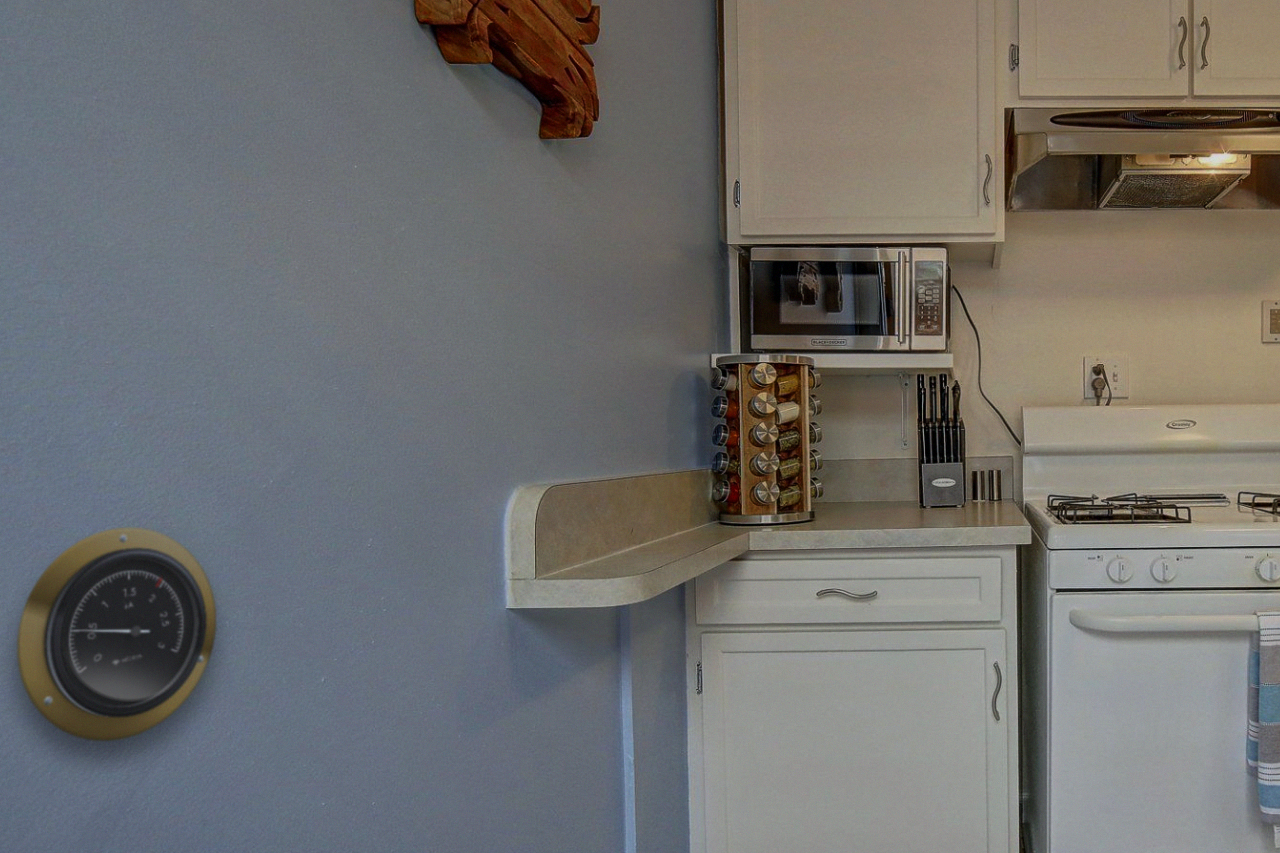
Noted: {"value": 0.5, "unit": "kA"}
